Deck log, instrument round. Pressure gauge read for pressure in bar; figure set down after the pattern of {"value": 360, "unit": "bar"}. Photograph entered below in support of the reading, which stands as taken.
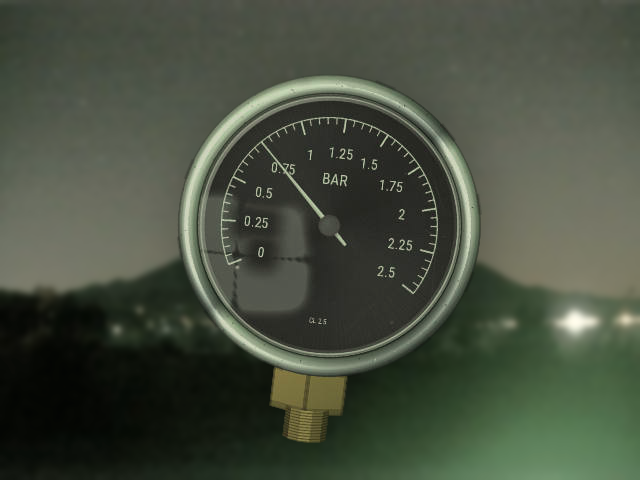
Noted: {"value": 0.75, "unit": "bar"}
